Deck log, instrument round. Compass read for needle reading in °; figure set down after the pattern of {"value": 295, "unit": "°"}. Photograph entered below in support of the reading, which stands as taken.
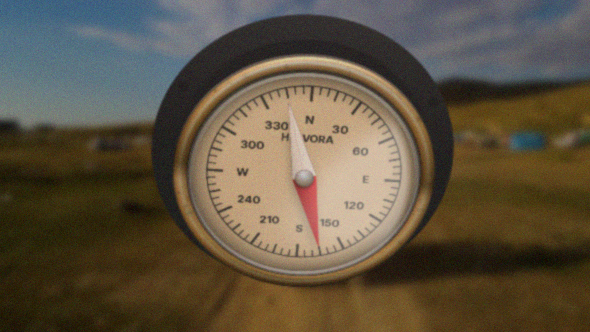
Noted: {"value": 165, "unit": "°"}
